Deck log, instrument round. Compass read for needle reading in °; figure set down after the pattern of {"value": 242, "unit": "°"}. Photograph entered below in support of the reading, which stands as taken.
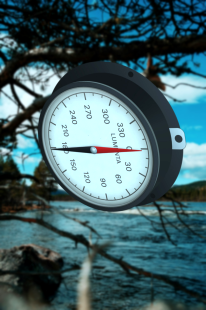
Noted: {"value": 0, "unit": "°"}
